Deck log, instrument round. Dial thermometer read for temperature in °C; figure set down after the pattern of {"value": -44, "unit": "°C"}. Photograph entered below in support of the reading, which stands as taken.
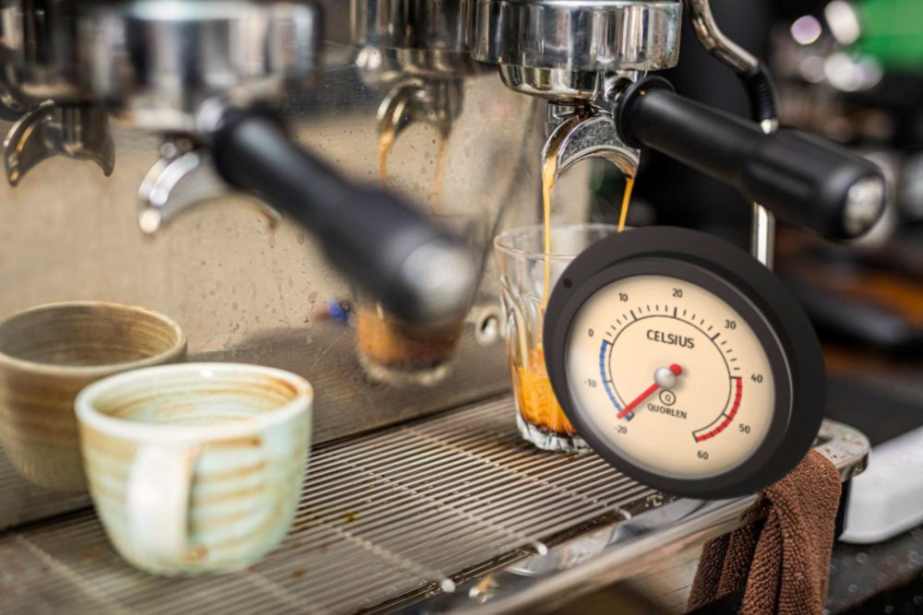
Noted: {"value": -18, "unit": "°C"}
